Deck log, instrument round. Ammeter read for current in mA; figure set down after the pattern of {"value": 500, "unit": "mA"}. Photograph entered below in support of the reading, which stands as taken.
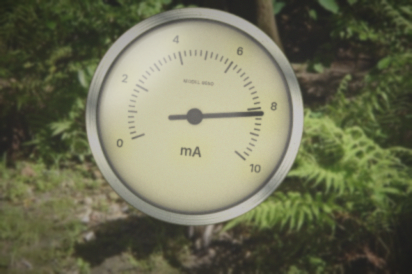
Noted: {"value": 8.2, "unit": "mA"}
